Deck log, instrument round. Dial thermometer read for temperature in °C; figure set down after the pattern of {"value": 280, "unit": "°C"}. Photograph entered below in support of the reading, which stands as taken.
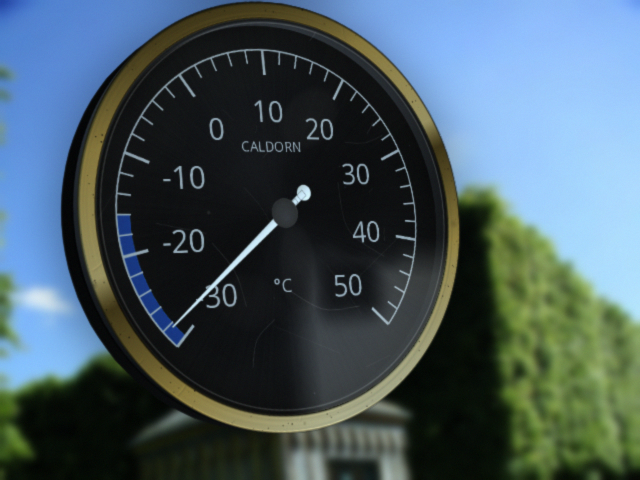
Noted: {"value": -28, "unit": "°C"}
